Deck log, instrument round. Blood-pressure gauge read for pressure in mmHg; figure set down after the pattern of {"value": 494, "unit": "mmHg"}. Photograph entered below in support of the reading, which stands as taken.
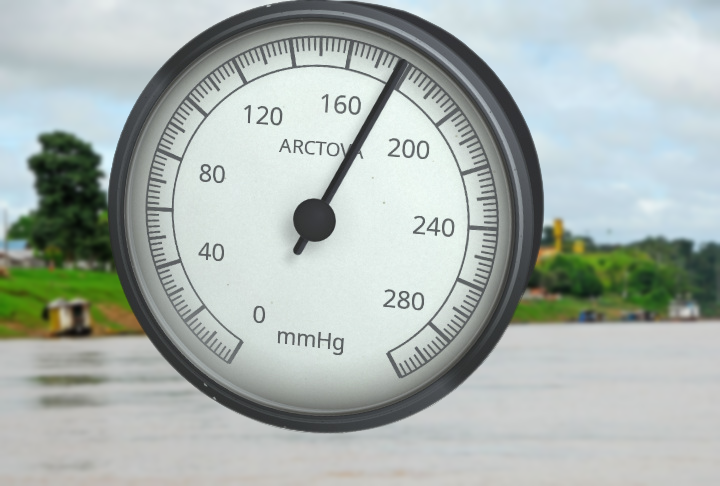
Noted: {"value": 178, "unit": "mmHg"}
